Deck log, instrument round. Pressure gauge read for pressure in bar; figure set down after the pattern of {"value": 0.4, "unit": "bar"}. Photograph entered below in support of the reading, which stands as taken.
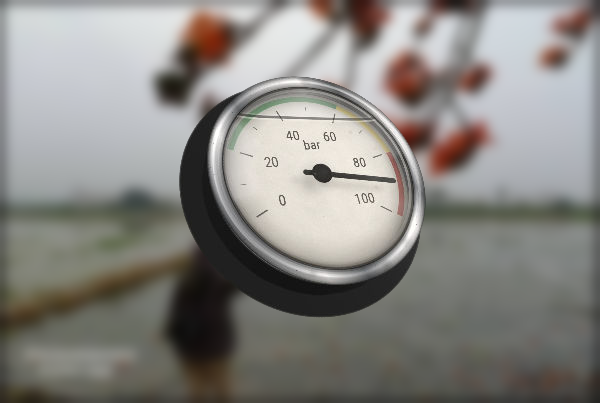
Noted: {"value": 90, "unit": "bar"}
